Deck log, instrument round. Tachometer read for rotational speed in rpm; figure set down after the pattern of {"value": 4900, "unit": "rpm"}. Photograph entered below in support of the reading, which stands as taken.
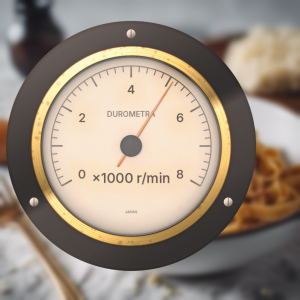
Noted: {"value": 5100, "unit": "rpm"}
